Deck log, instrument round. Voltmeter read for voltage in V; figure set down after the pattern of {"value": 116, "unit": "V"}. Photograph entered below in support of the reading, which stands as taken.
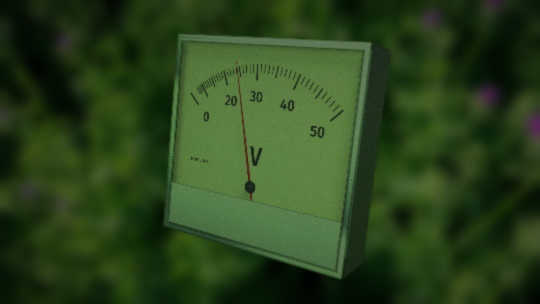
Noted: {"value": 25, "unit": "V"}
